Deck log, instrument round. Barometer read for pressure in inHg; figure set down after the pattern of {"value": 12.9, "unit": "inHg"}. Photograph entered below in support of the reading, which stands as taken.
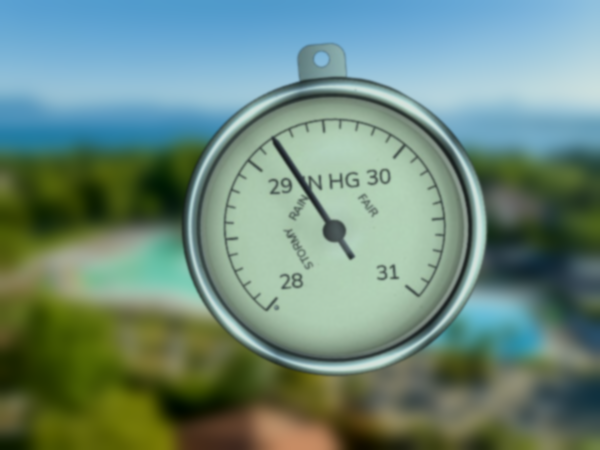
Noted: {"value": 29.2, "unit": "inHg"}
